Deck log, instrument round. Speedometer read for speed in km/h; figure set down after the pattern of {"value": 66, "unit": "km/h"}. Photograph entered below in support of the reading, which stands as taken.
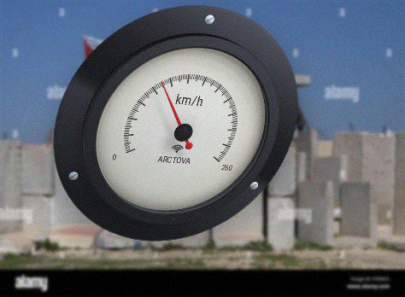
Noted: {"value": 90, "unit": "km/h"}
